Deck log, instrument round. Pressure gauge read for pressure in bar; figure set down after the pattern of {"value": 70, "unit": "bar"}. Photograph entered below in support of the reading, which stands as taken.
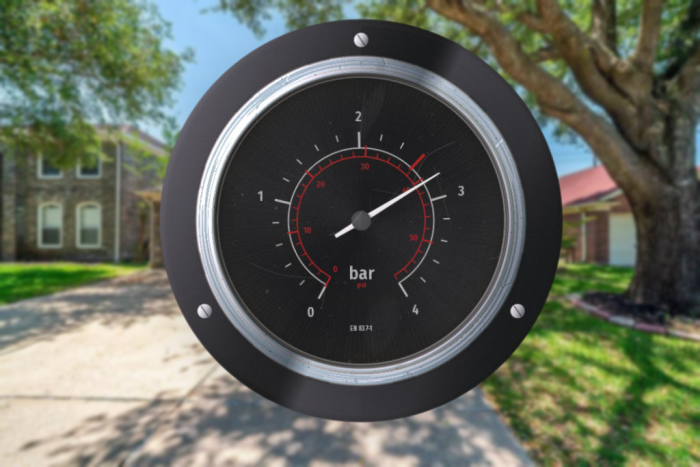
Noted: {"value": 2.8, "unit": "bar"}
